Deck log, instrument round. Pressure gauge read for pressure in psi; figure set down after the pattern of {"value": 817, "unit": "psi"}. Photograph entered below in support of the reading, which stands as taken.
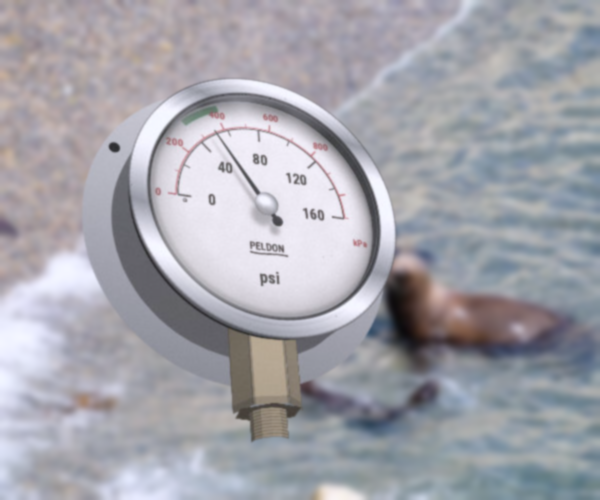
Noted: {"value": 50, "unit": "psi"}
